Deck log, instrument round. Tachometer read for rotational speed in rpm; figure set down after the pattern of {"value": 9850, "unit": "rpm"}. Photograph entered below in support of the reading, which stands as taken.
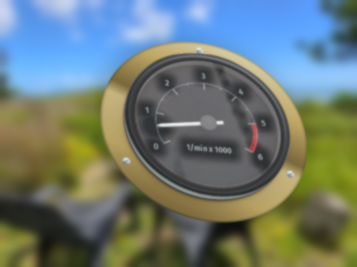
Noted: {"value": 500, "unit": "rpm"}
